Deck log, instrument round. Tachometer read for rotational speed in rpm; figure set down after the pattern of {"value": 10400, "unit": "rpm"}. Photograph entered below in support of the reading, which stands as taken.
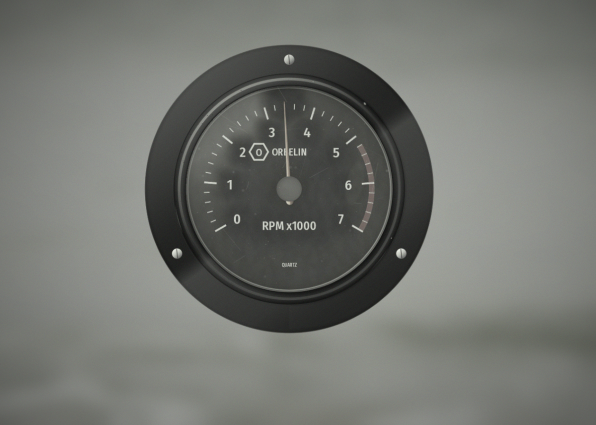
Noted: {"value": 3400, "unit": "rpm"}
